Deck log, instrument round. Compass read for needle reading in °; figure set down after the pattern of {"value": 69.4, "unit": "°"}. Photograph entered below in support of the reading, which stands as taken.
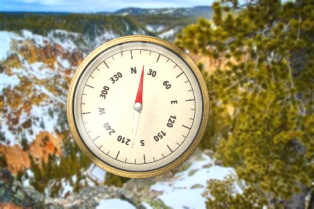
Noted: {"value": 15, "unit": "°"}
